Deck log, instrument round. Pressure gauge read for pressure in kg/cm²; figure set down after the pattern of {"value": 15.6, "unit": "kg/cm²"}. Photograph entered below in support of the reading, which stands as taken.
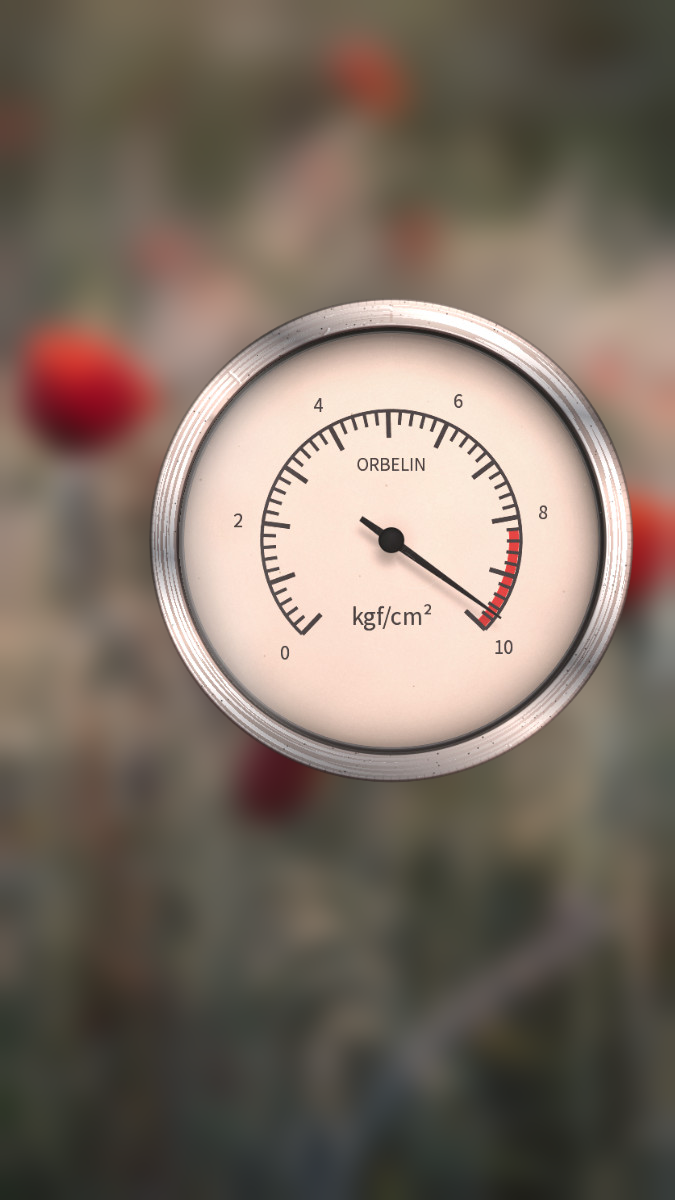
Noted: {"value": 9.7, "unit": "kg/cm²"}
